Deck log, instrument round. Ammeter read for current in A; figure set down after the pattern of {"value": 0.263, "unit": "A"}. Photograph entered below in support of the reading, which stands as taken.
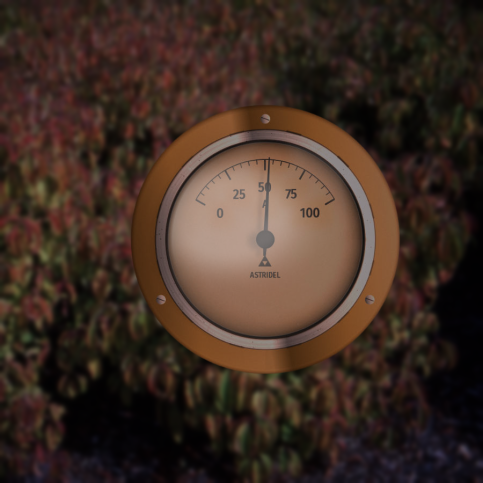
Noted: {"value": 52.5, "unit": "A"}
